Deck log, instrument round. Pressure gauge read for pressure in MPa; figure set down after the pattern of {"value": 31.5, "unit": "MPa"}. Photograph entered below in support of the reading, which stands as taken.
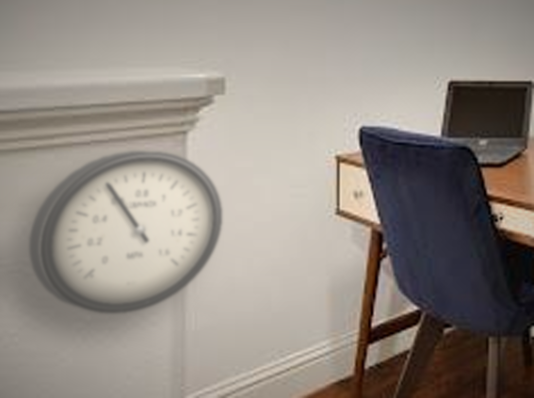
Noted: {"value": 0.6, "unit": "MPa"}
